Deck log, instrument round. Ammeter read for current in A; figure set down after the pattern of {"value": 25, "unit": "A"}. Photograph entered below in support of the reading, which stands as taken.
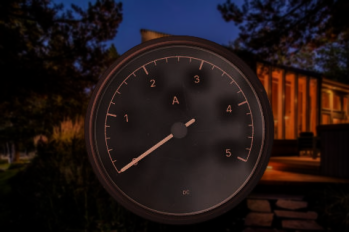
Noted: {"value": 0, "unit": "A"}
